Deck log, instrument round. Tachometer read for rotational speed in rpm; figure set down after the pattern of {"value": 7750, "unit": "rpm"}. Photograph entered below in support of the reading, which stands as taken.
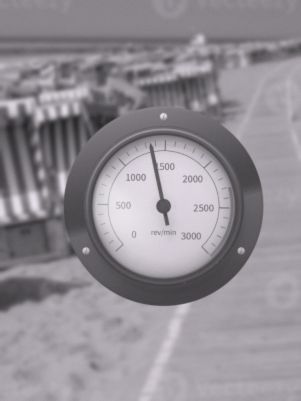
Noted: {"value": 1350, "unit": "rpm"}
